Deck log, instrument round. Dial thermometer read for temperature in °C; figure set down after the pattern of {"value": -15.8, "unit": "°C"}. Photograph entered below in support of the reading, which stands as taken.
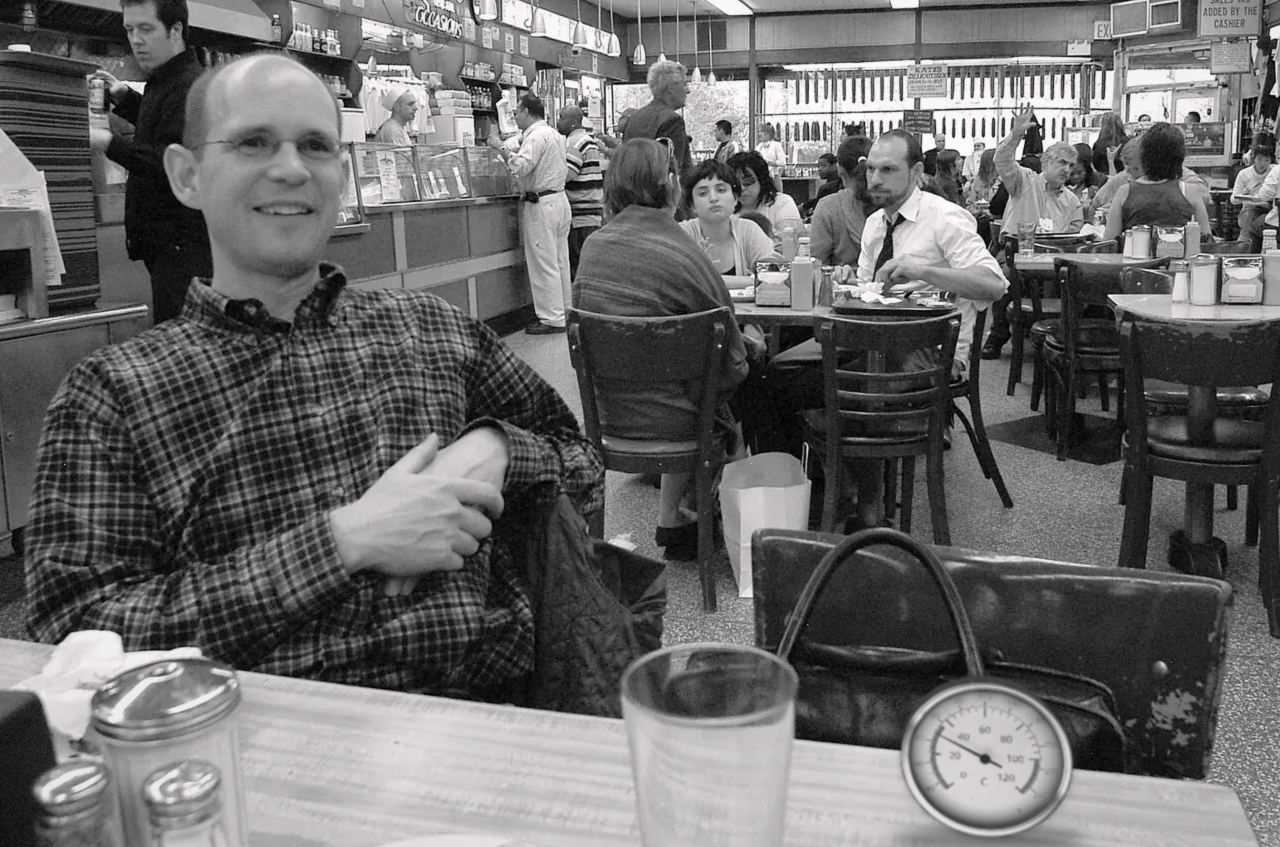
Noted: {"value": 32, "unit": "°C"}
